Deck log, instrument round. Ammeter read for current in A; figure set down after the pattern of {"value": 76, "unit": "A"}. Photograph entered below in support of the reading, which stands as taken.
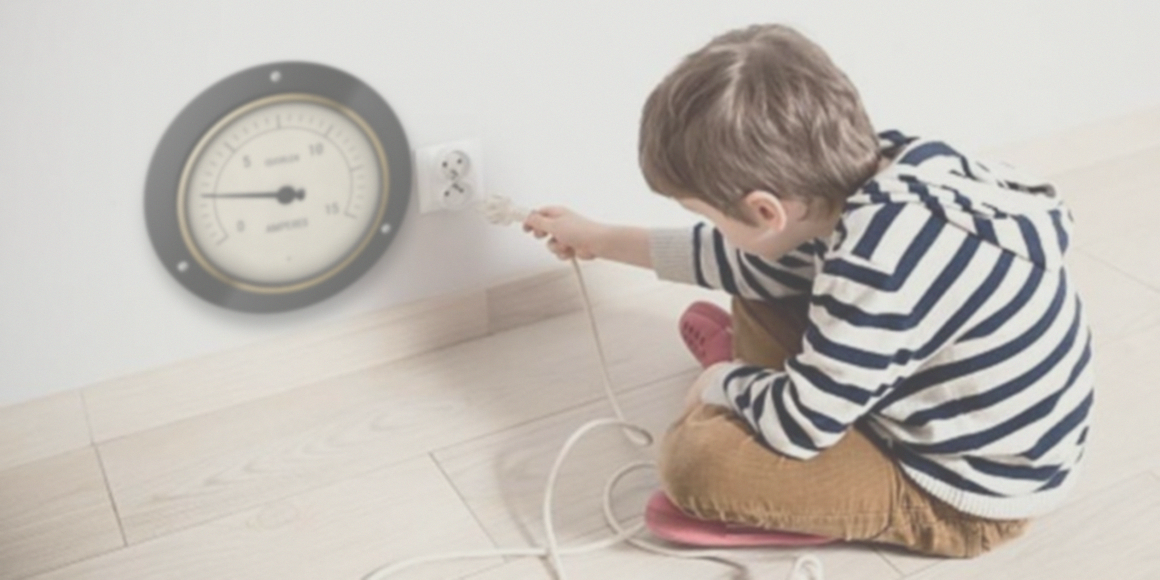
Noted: {"value": 2.5, "unit": "A"}
